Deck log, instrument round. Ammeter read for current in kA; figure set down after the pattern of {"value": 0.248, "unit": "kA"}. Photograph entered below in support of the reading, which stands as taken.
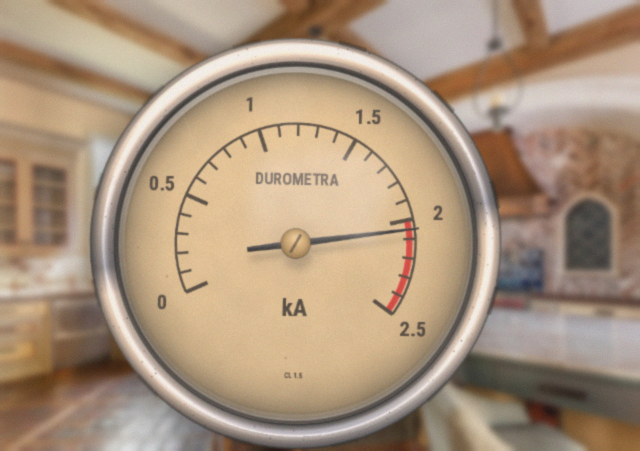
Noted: {"value": 2.05, "unit": "kA"}
